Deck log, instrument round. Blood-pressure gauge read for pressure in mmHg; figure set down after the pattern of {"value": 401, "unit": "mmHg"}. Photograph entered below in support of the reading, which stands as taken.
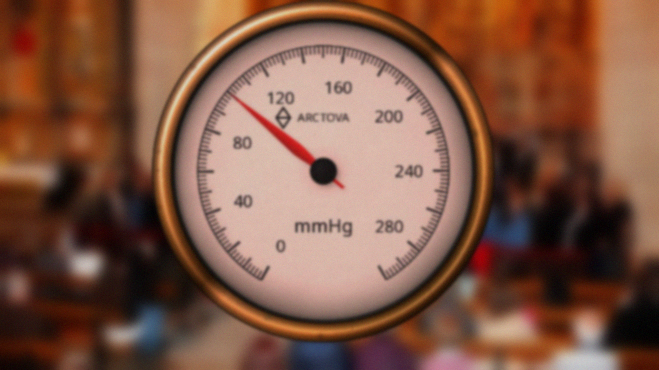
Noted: {"value": 100, "unit": "mmHg"}
